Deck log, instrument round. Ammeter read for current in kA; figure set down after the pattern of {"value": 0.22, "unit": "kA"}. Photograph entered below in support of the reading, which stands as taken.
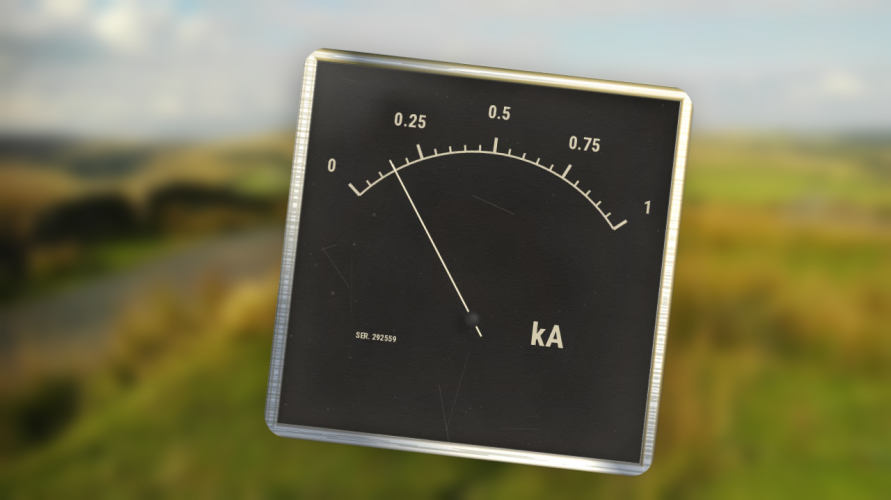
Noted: {"value": 0.15, "unit": "kA"}
